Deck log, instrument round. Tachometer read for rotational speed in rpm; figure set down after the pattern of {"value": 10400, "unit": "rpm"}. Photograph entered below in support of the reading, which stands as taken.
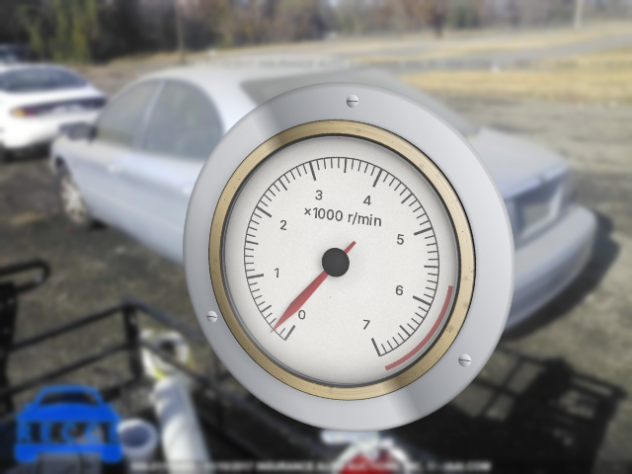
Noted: {"value": 200, "unit": "rpm"}
